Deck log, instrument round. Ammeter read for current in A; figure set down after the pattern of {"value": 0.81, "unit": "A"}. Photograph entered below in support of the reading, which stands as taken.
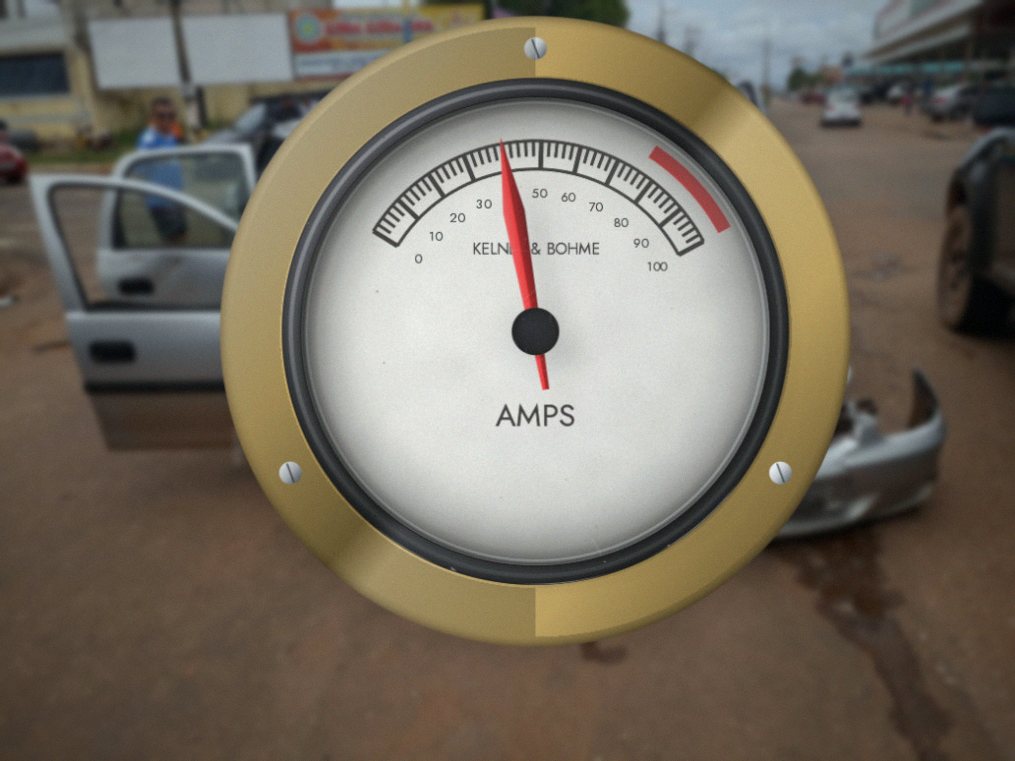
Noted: {"value": 40, "unit": "A"}
